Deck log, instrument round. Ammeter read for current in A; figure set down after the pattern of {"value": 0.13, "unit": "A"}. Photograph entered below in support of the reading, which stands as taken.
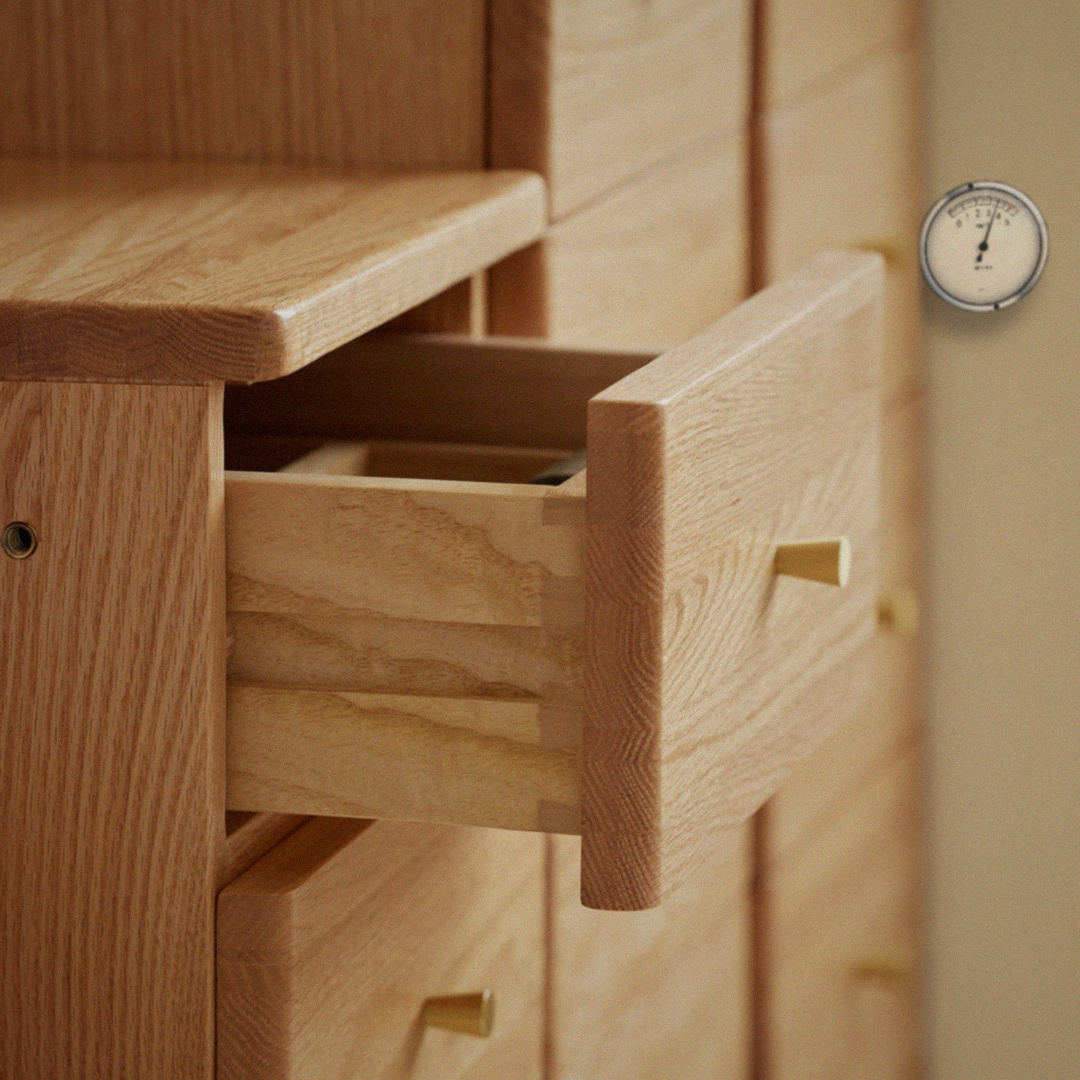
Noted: {"value": 3.5, "unit": "A"}
